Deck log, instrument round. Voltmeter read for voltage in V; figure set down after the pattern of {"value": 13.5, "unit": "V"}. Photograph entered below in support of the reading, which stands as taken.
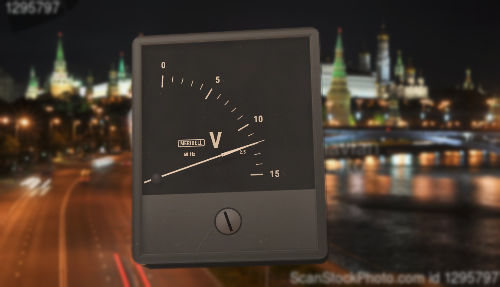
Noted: {"value": 12, "unit": "V"}
